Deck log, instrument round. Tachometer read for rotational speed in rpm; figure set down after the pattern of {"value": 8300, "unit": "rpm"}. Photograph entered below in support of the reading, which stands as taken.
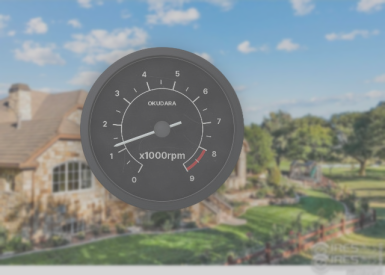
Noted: {"value": 1250, "unit": "rpm"}
